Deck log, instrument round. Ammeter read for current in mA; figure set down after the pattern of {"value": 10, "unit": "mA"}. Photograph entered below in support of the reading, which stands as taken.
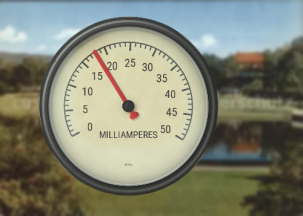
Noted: {"value": 18, "unit": "mA"}
